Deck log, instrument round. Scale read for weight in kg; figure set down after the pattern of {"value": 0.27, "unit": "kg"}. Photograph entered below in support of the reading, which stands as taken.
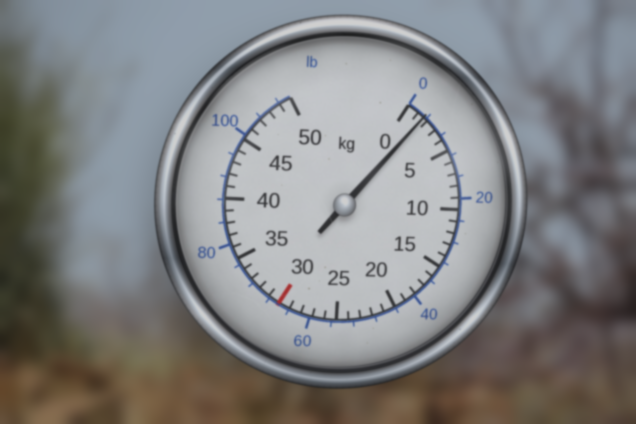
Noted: {"value": 1.5, "unit": "kg"}
